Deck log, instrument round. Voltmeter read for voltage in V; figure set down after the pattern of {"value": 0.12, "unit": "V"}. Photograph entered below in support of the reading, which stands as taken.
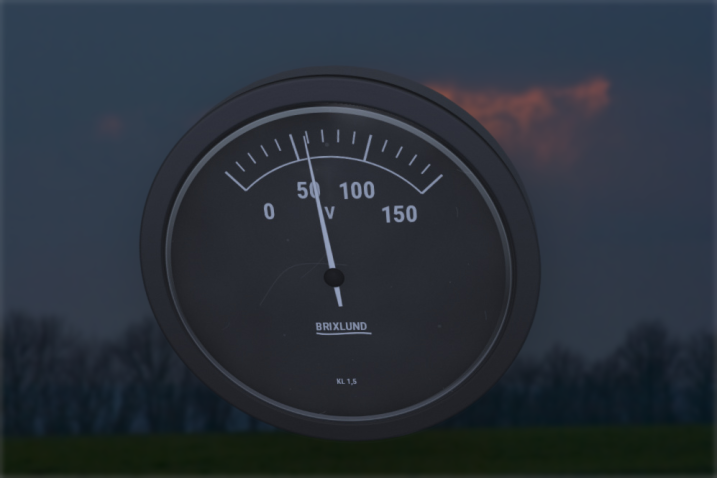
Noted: {"value": 60, "unit": "V"}
